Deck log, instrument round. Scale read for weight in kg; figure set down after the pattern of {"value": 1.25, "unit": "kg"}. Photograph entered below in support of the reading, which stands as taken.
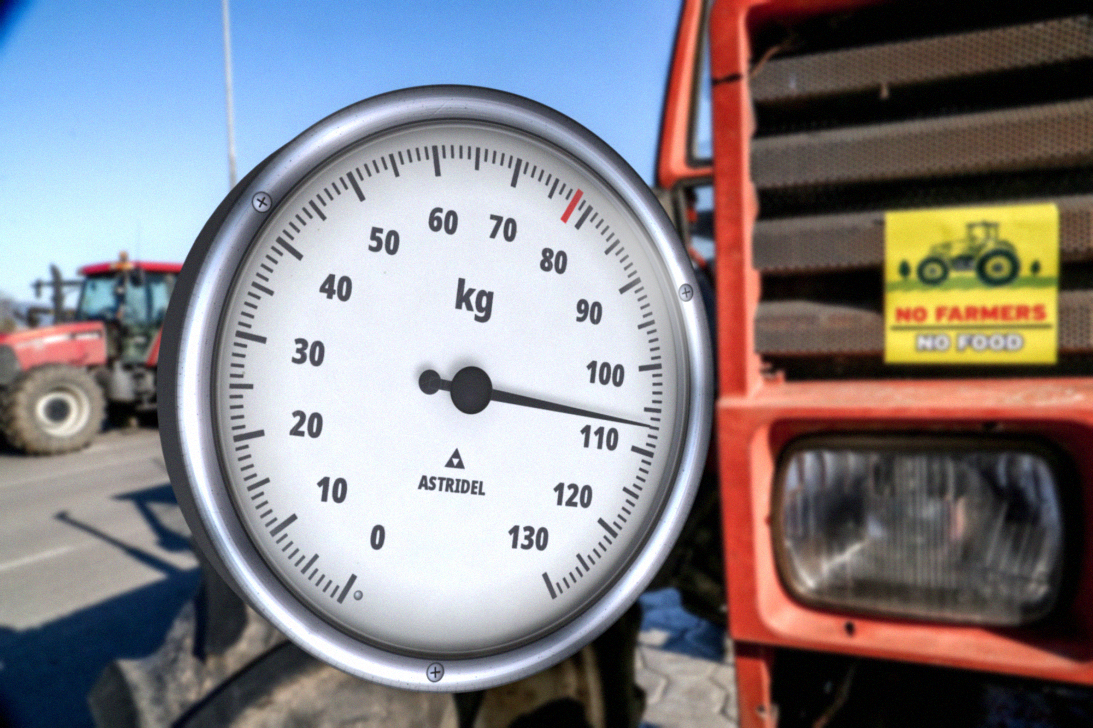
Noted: {"value": 107, "unit": "kg"}
